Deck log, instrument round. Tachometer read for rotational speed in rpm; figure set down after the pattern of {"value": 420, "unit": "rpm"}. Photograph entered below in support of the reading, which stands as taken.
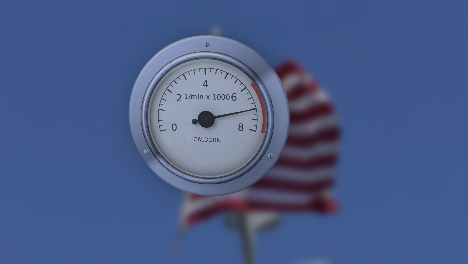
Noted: {"value": 7000, "unit": "rpm"}
